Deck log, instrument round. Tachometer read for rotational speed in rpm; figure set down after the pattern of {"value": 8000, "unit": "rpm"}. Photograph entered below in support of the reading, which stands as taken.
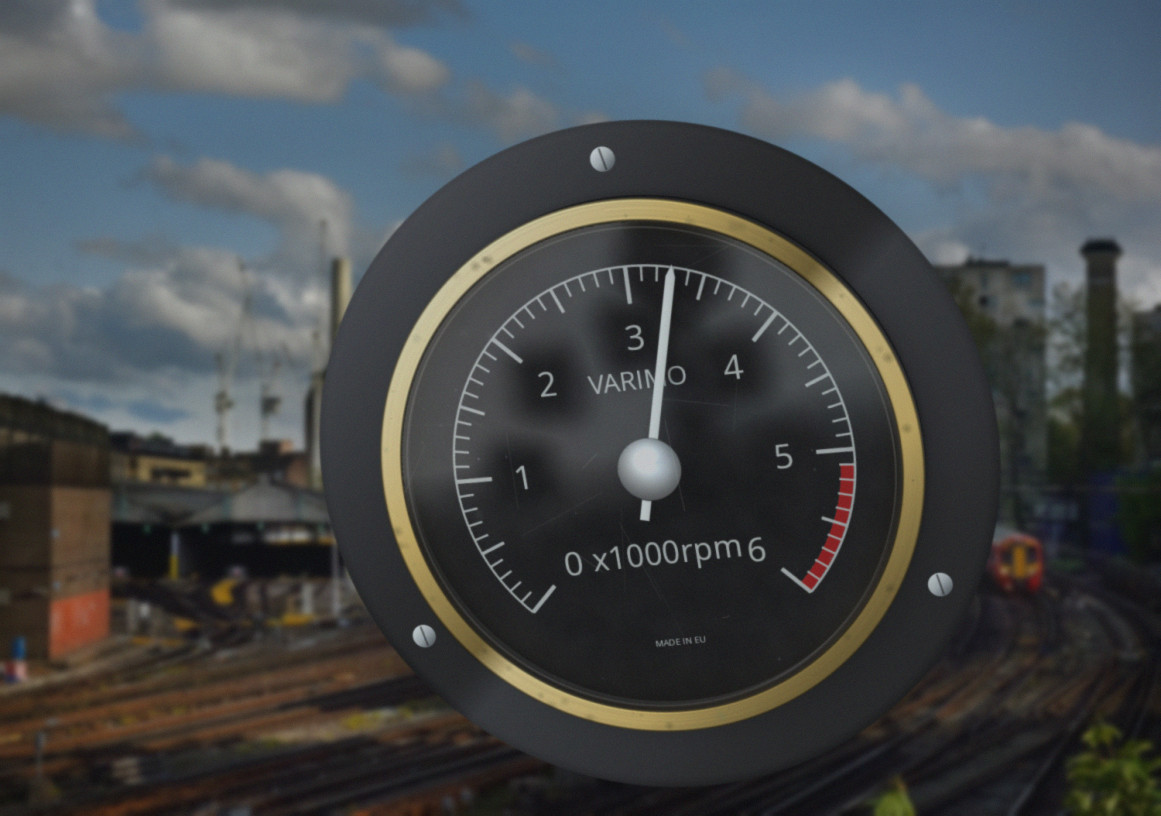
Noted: {"value": 3300, "unit": "rpm"}
